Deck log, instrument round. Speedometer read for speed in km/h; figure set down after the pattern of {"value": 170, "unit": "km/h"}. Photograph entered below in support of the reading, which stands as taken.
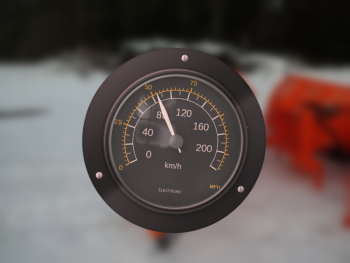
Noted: {"value": 85, "unit": "km/h"}
